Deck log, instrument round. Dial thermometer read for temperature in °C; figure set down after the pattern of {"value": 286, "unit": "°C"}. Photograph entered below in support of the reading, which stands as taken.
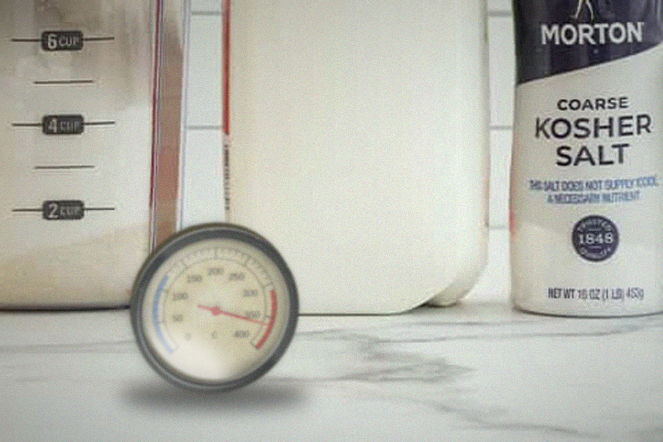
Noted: {"value": 360, "unit": "°C"}
